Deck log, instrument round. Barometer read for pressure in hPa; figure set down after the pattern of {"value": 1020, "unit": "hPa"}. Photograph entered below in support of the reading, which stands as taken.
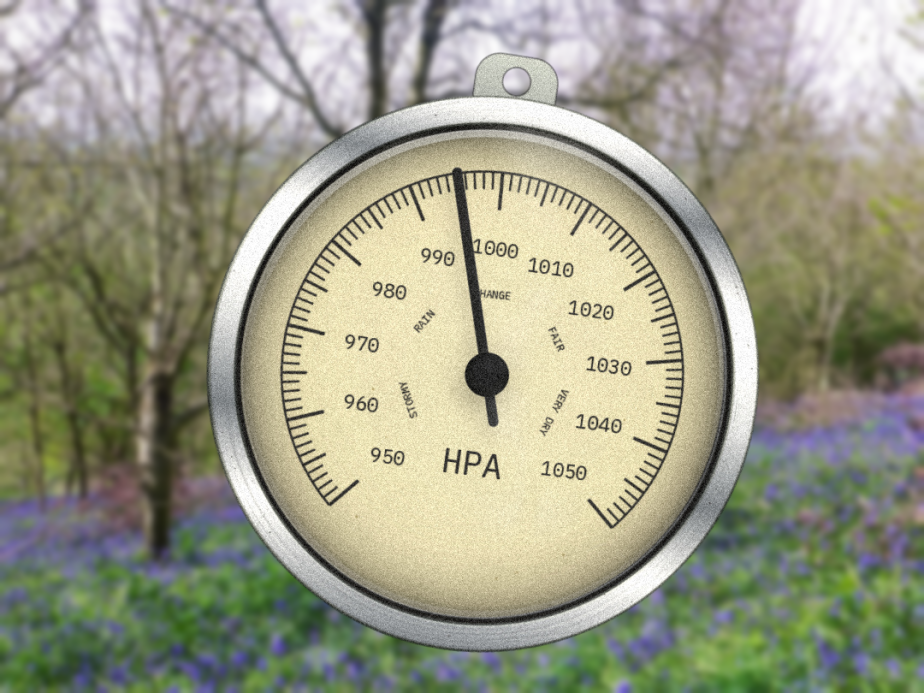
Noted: {"value": 995, "unit": "hPa"}
